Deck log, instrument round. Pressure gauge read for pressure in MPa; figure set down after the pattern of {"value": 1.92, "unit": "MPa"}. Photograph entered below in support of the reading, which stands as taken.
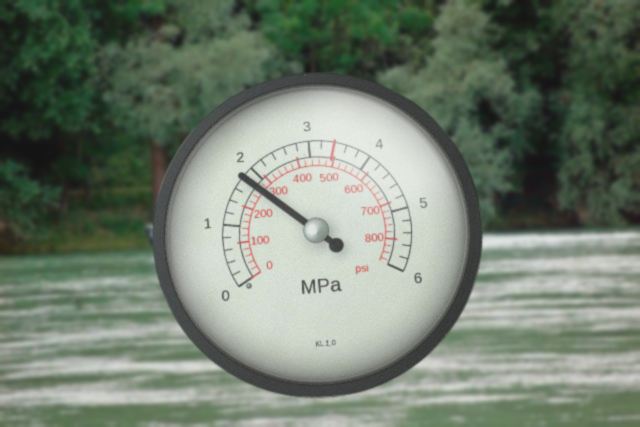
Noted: {"value": 1.8, "unit": "MPa"}
